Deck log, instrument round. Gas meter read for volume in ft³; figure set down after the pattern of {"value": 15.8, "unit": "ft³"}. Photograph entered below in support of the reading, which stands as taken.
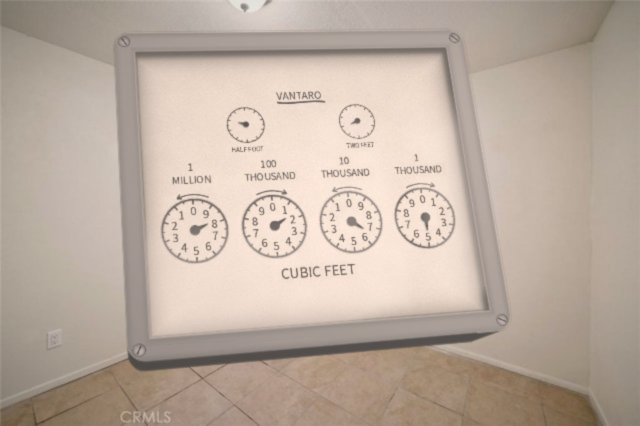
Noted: {"value": 816500, "unit": "ft³"}
